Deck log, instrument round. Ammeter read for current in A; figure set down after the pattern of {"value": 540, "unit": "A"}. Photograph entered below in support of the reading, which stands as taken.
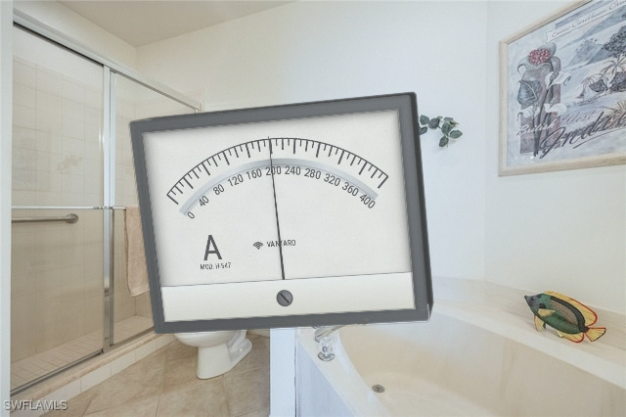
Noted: {"value": 200, "unit": "A"}
